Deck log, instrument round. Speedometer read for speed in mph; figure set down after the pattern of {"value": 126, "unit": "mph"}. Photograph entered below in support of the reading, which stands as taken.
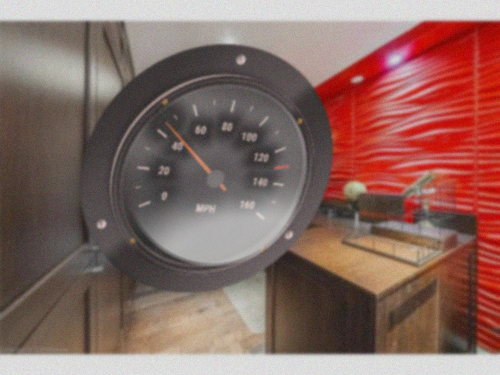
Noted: {"value": 45, "unit": "mph"}
